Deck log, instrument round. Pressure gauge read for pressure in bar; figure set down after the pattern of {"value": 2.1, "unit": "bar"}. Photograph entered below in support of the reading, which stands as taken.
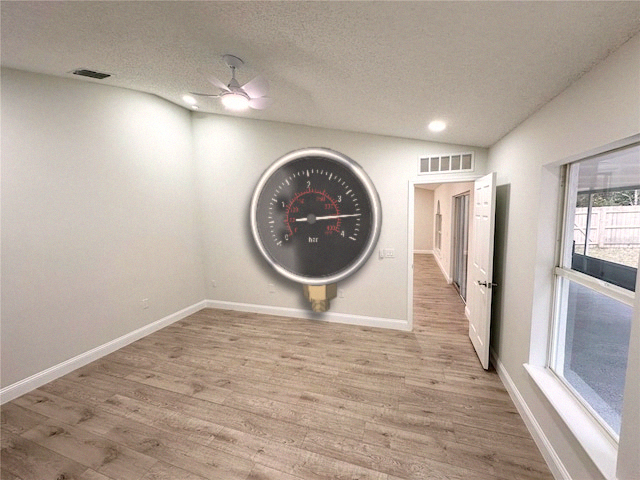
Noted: {"value": 3.5, "unit": "bar"}
